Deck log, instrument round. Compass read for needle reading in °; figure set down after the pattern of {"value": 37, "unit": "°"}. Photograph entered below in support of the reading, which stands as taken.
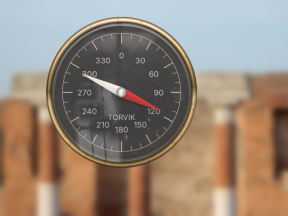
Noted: {"value": 115, "unit": "°"}
